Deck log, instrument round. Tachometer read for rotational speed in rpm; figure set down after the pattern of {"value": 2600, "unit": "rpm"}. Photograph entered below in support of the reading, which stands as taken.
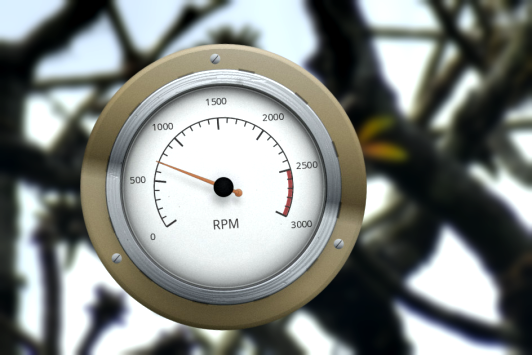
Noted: {"value": 700, "unit": "rpm"}
